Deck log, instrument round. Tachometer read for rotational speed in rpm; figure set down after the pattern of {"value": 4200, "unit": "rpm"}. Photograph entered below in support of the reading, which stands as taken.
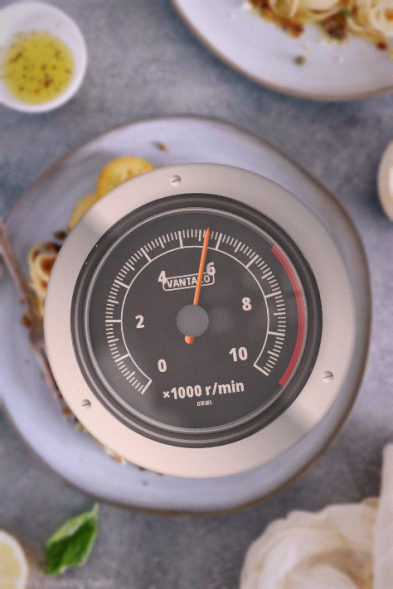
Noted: {"value": 5700, "unit": "rpm"}
